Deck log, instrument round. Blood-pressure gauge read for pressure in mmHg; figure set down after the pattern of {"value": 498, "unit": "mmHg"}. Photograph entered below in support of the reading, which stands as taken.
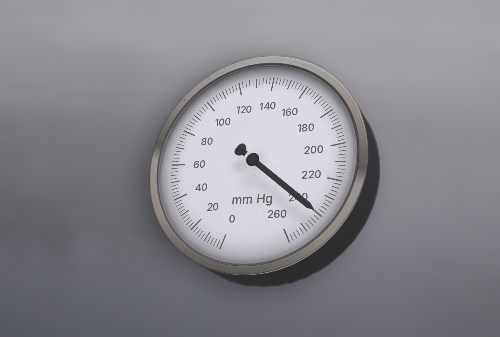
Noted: {"value": 240, "unit": "mmHg"}
